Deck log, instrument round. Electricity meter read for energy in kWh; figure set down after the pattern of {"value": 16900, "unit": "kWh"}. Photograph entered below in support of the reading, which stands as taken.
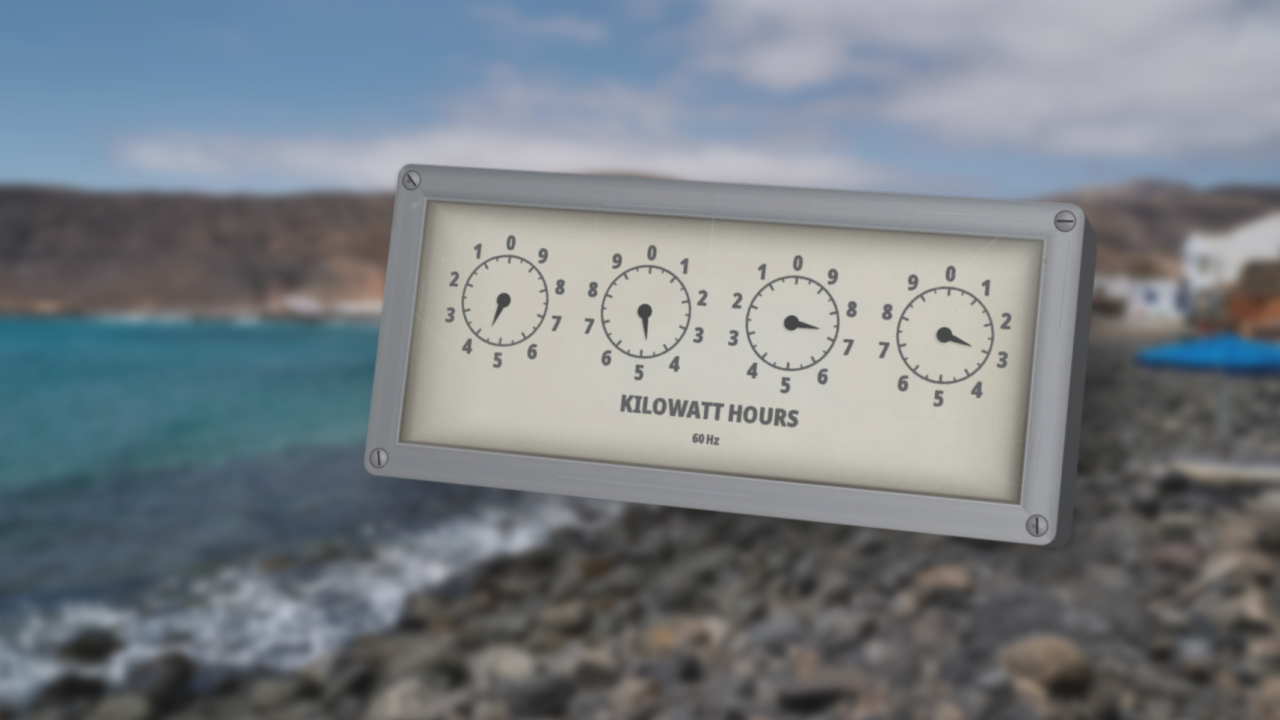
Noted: {"value": 4473, "unit": "kWh"}
